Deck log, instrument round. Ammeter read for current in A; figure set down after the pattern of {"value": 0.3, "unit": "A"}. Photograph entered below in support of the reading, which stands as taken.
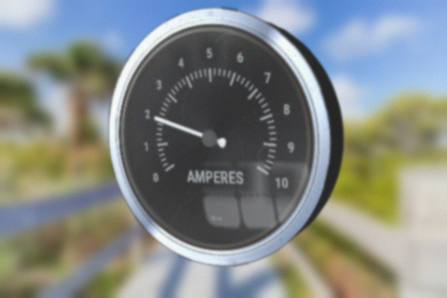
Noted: {"value": 2, "unit": "A"}
